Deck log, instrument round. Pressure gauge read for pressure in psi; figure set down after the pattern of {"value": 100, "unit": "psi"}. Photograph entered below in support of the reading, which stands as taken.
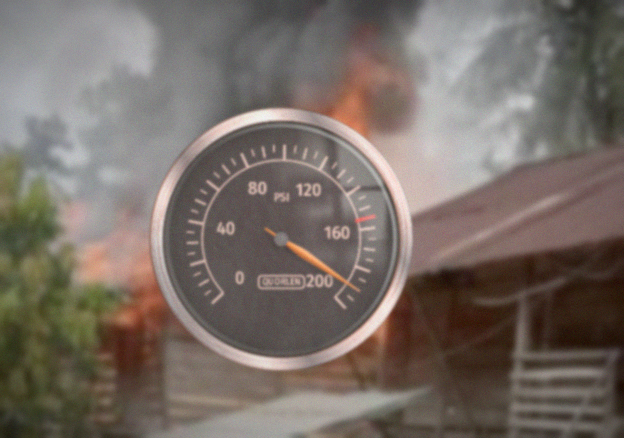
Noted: {"value": 190, "unit": "psi"}
